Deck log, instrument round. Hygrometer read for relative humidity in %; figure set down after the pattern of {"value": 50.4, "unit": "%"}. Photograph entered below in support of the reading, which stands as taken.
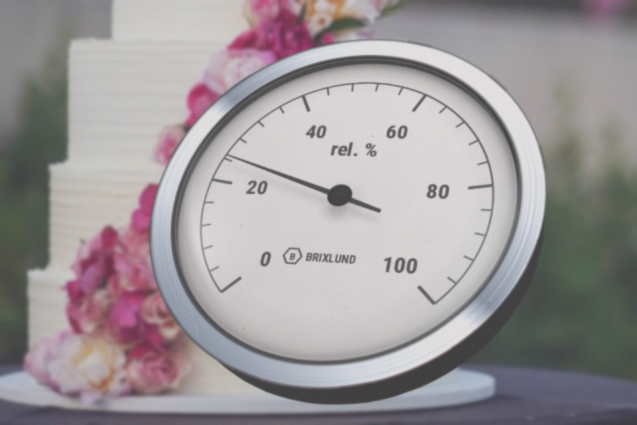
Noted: {"value": 24, "unit": "%"}
